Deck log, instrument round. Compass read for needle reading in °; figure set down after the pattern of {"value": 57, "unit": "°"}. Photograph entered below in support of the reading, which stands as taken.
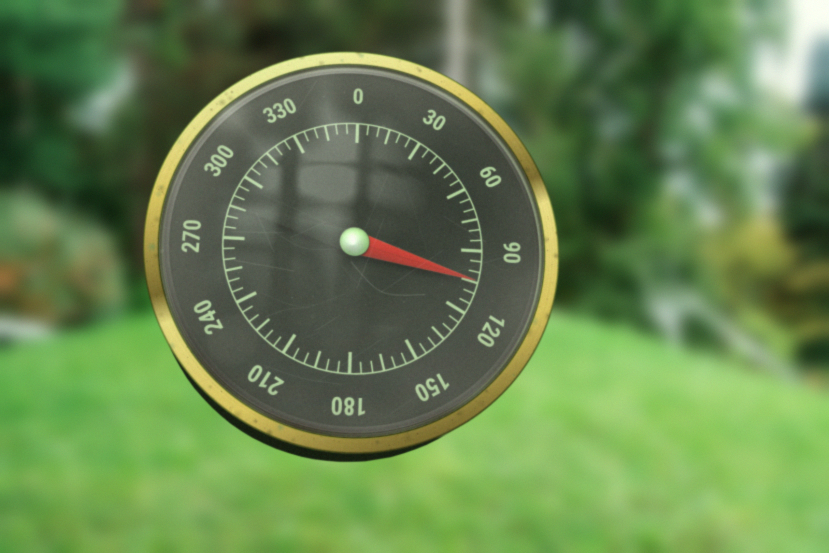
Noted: {"value": 105, "unit": "°"}
